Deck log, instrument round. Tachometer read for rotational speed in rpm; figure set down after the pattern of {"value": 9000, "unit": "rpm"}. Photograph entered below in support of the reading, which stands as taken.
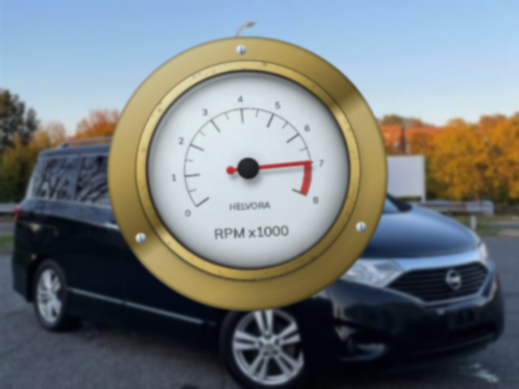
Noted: {"value": 7000, "unit": "rpm"}
